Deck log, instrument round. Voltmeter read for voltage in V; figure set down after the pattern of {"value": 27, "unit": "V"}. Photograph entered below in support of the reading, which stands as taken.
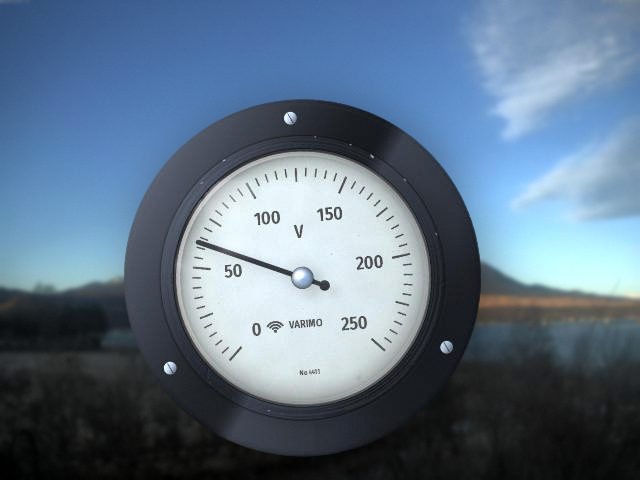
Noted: {"value": 62.5, "unit": "V"}
